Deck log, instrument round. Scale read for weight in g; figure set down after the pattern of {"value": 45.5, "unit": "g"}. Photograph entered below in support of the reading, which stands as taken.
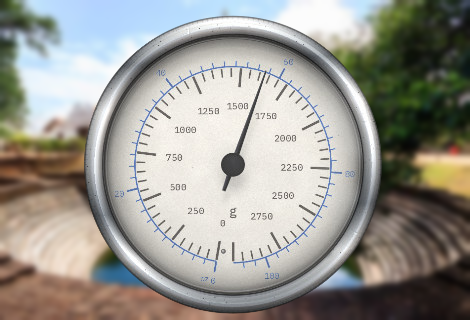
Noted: {"value": 1625, "unit": "g"}
